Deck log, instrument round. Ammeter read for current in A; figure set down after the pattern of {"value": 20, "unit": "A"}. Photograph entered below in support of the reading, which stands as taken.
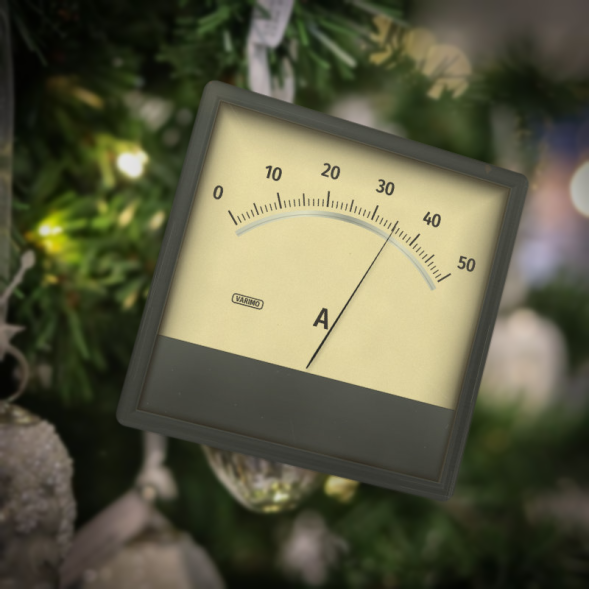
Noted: {"value": 35, "unit": "A"}
